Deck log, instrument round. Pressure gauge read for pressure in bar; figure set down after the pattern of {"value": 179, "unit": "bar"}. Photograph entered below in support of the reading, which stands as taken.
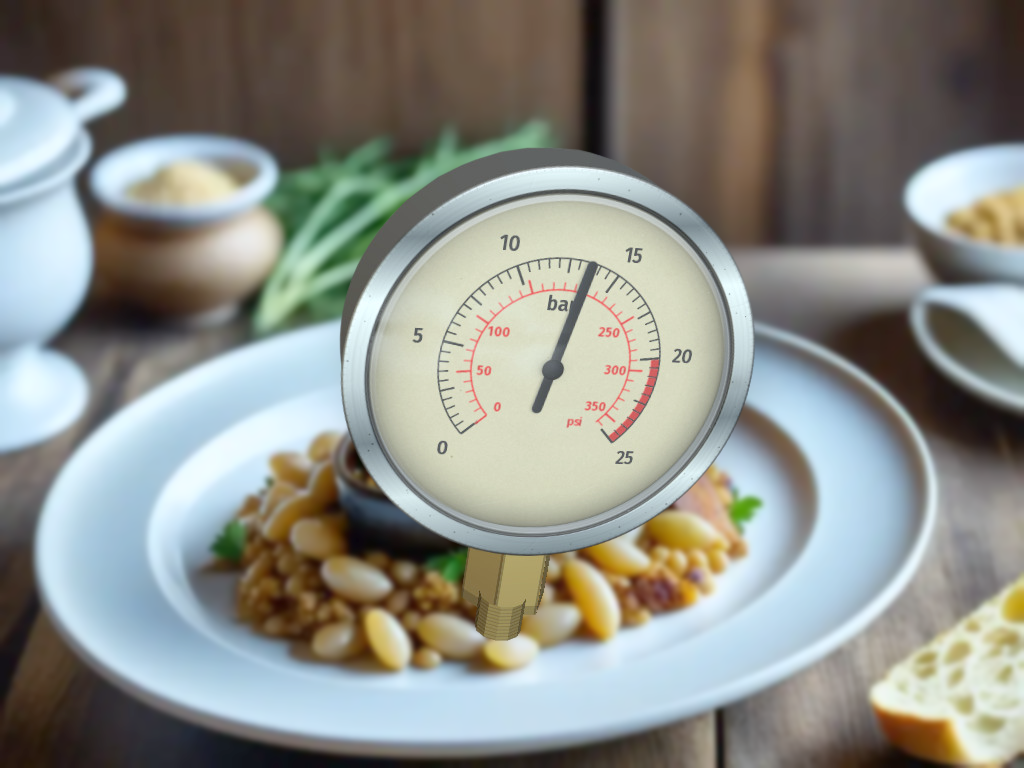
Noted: {"value": 13.5, "unit": "bar"}
